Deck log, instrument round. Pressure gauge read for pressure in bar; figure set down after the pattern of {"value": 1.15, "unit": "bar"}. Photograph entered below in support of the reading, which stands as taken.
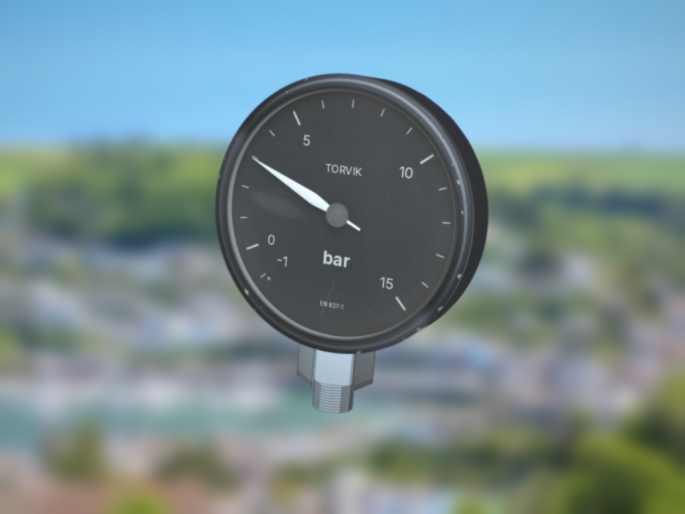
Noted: {"value": 3, "unit": "bar"}
